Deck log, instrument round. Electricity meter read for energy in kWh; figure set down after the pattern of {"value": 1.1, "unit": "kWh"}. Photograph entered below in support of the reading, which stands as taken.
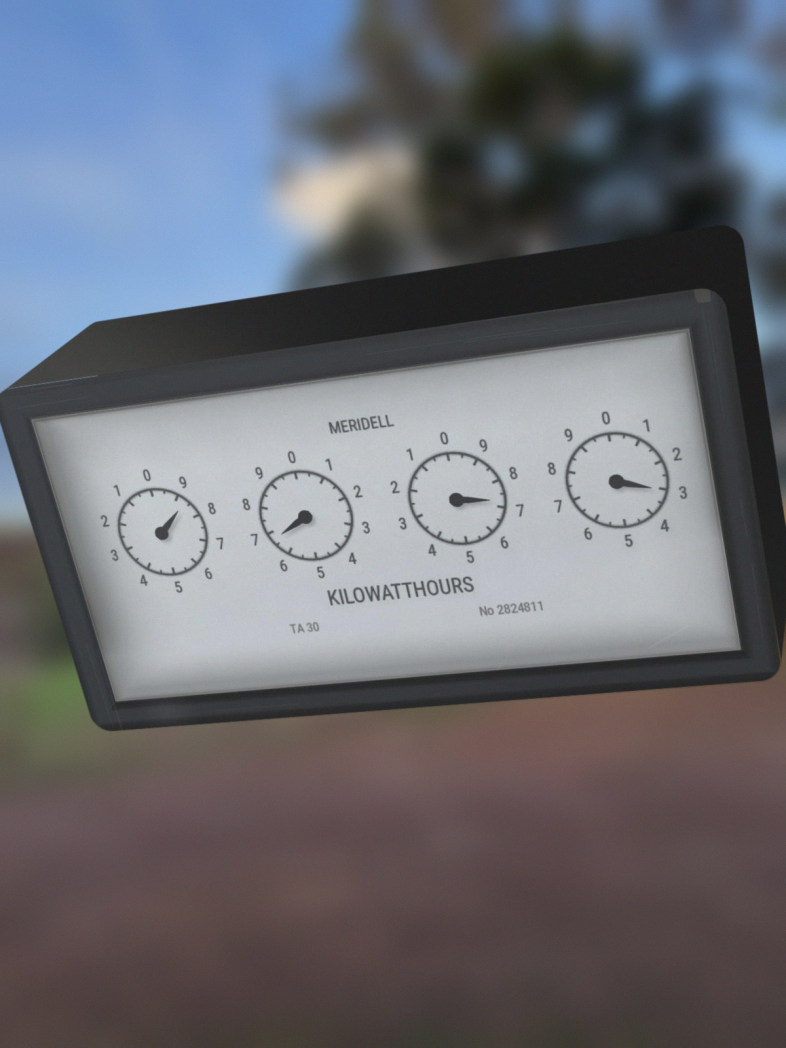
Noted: {"value": 8673, "unit": "kWh"}
